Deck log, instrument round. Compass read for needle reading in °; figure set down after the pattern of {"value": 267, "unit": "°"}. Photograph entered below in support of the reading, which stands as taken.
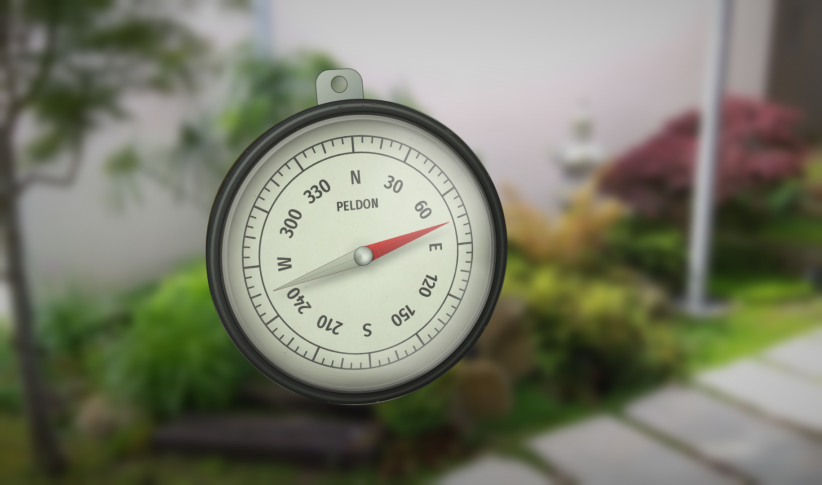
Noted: {"value": 75, "unit": "°"}
